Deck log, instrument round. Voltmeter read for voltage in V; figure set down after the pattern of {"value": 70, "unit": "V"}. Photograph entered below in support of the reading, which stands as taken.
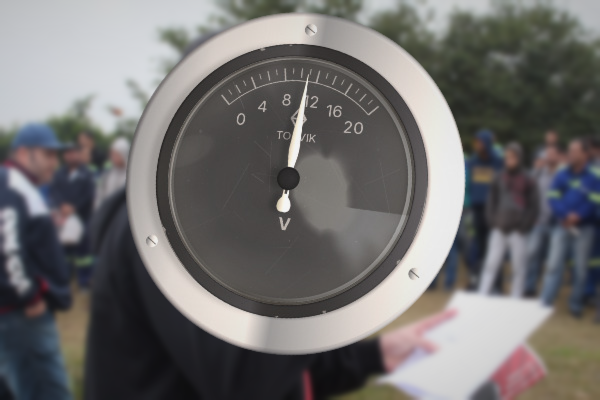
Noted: {"value": 11, "unit": "V"}
